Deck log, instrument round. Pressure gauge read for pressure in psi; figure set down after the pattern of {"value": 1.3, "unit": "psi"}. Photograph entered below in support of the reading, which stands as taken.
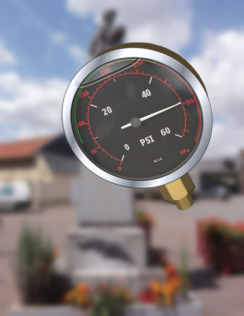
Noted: {"value": 50, "unit": "psi"}
